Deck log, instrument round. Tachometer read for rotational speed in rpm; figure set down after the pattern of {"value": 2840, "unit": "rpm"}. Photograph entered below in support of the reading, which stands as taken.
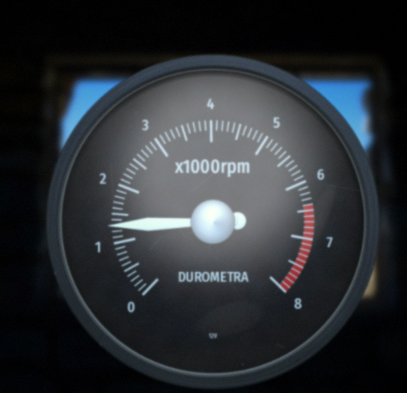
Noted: {"value": 1300, "unit": "rpm"}
